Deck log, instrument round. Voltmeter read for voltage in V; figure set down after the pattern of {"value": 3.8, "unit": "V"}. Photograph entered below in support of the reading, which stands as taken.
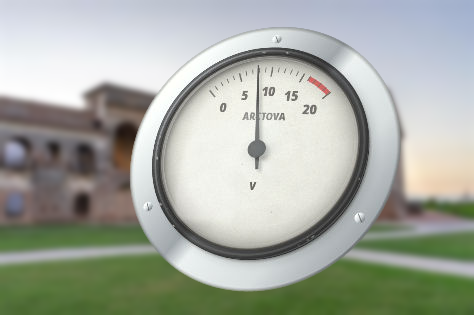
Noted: {"value": 8, "unit": "V"}
